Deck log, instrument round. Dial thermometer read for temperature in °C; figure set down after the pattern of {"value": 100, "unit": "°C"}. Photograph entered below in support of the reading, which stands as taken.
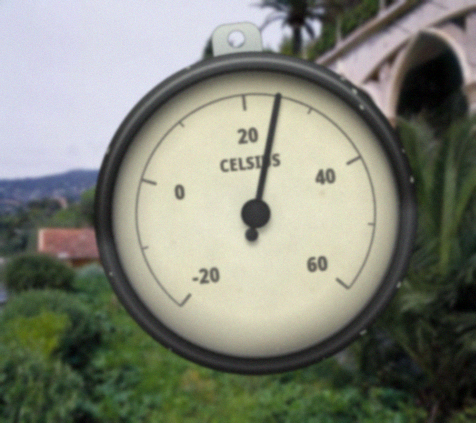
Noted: {"value": 25, "unit": "°C"}
